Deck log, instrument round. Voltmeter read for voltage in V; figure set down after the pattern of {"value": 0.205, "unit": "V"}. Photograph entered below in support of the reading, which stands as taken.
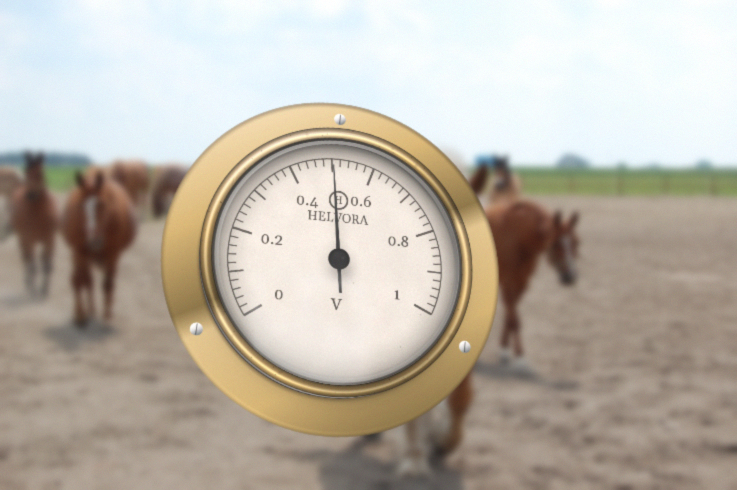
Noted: {"value": 0.5, "unit": "V"}
